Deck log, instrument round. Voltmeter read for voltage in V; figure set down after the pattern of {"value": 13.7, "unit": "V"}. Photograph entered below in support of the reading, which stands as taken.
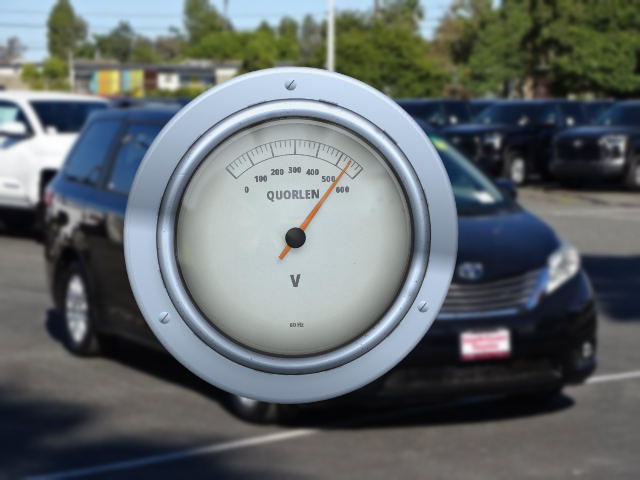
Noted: {"value": 540, "unit": "V"}
